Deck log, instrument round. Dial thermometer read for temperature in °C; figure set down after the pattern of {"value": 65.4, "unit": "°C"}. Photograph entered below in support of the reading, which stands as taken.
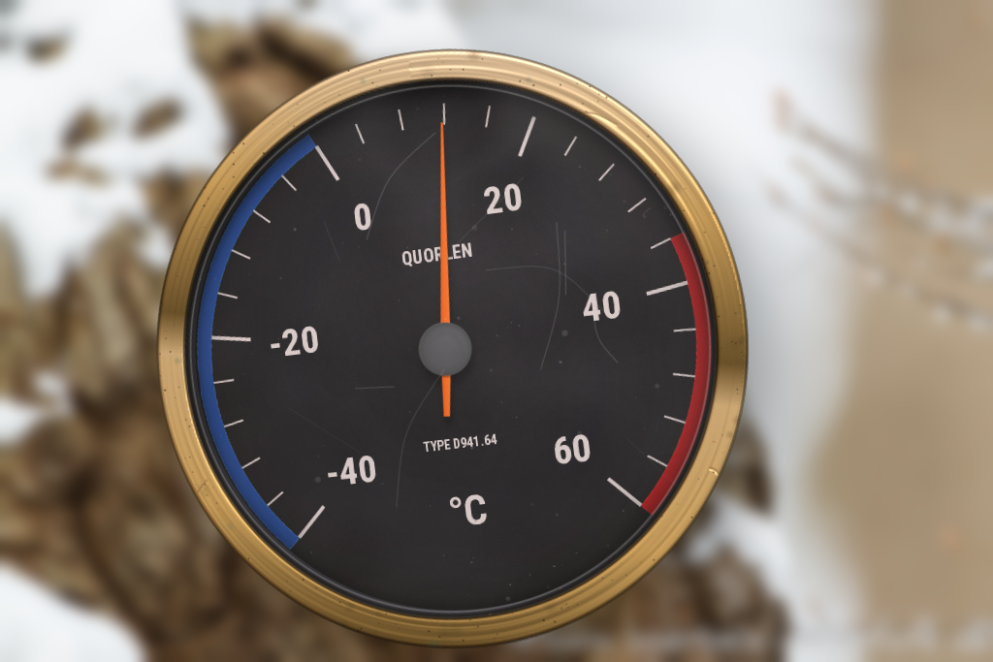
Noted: {"value": 12, "unit": "°C"}
